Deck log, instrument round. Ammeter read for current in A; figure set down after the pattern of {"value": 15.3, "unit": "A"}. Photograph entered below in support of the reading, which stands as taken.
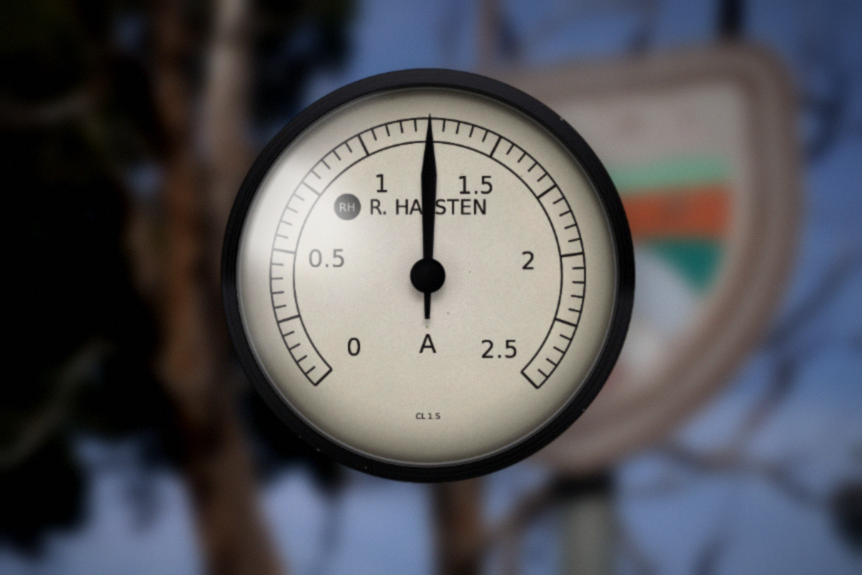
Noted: {"value": 1.25, "unit": "A"}
